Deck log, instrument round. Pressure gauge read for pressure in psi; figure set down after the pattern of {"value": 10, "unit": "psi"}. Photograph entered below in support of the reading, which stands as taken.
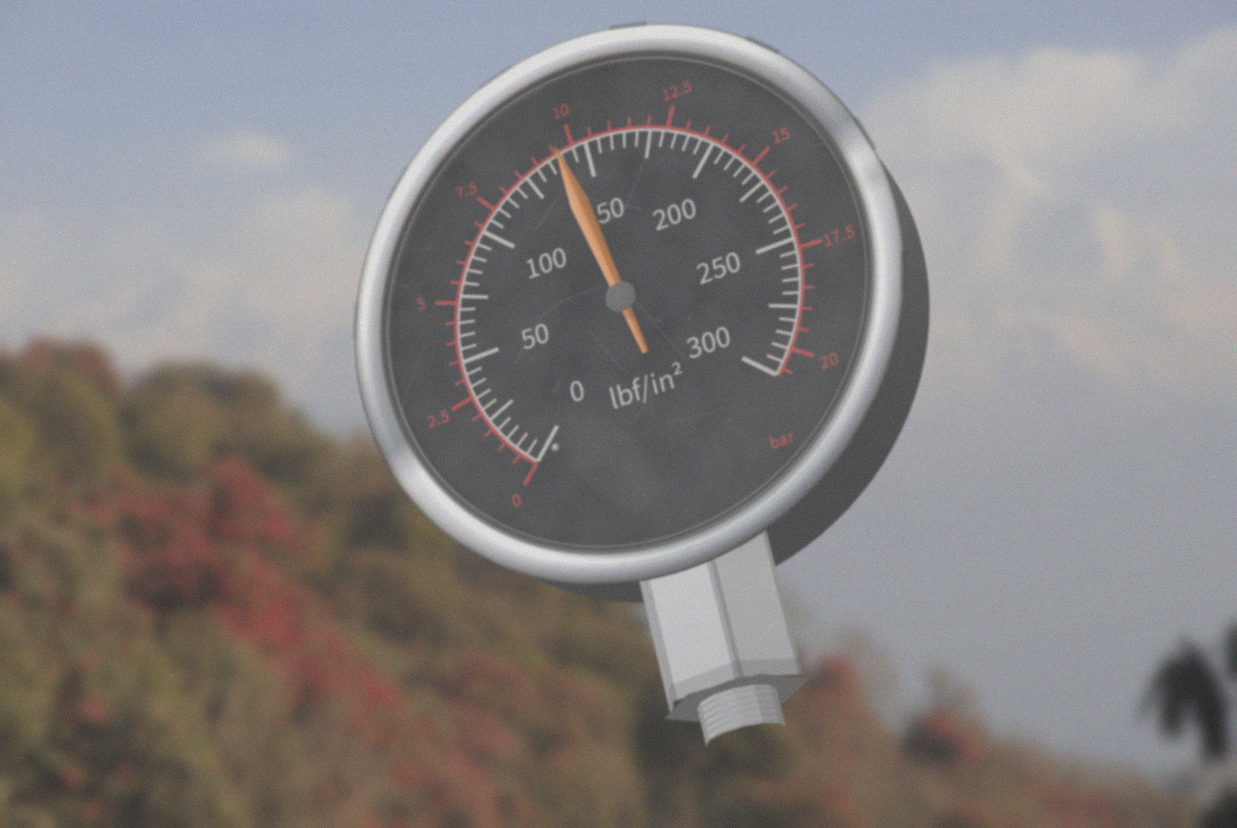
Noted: {"value": 140, "unit": "psi"}
